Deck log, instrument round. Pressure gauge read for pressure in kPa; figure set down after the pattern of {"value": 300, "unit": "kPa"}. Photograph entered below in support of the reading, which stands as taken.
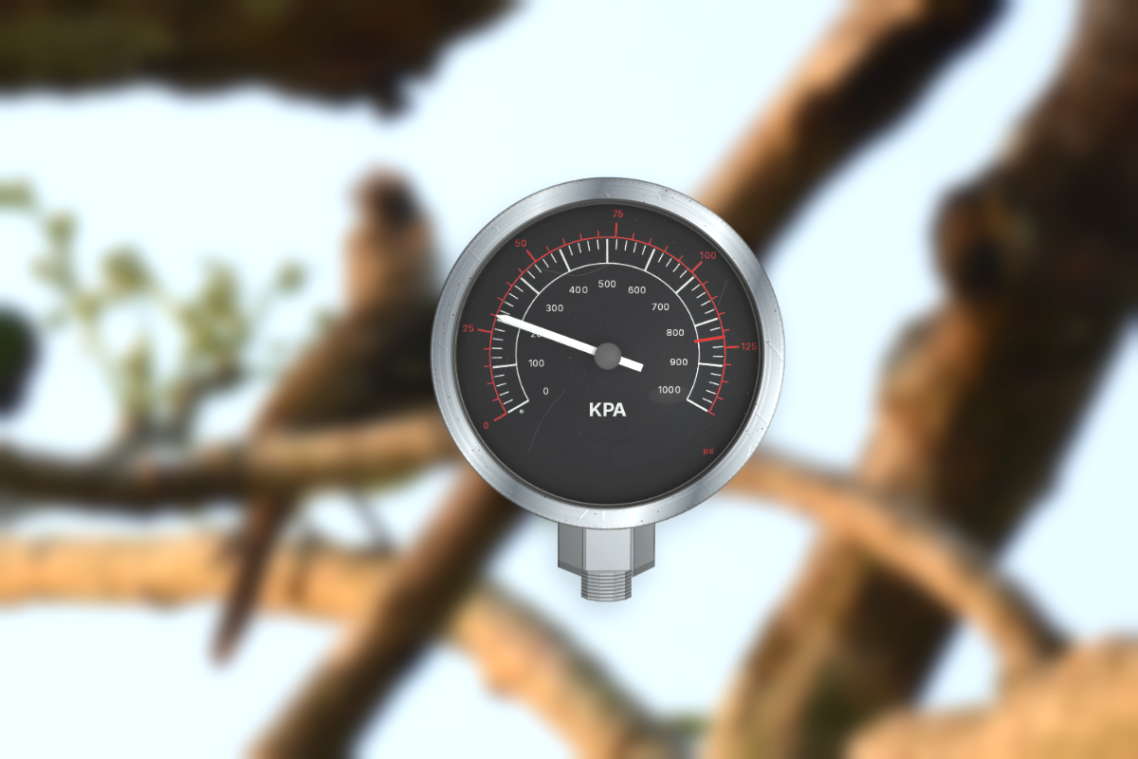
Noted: {"value": 210, "unit": "kPa"}
